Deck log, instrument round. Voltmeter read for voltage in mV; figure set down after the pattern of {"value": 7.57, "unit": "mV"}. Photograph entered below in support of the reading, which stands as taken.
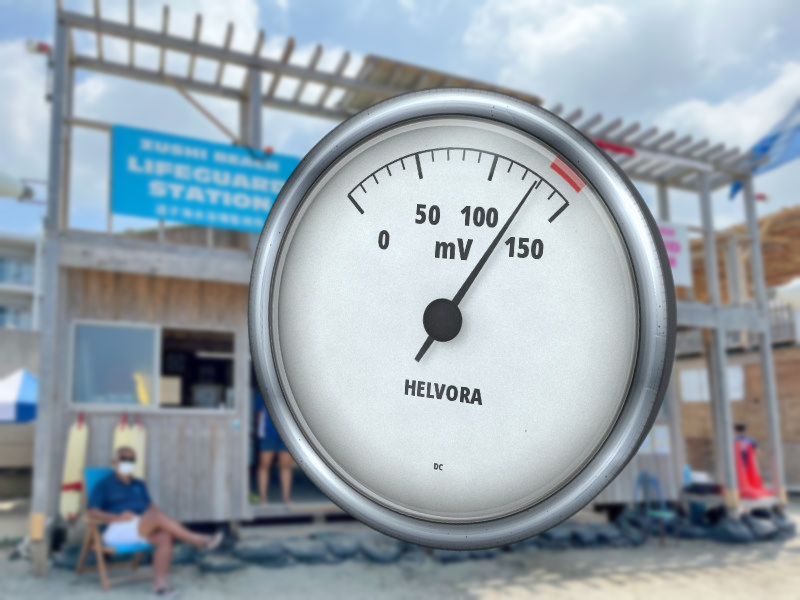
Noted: {"value": 130, "unit": "mV"}
